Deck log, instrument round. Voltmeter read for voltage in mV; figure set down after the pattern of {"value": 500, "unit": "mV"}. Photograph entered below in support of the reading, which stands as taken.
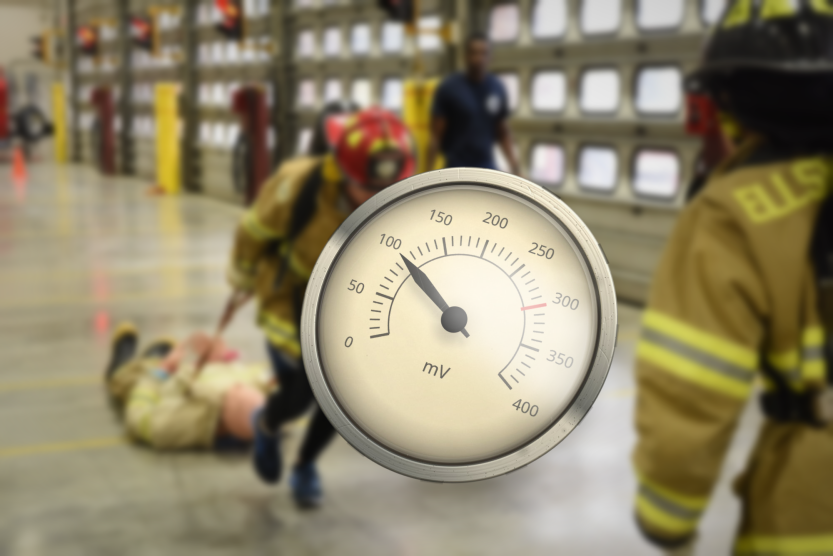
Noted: {"value": 100, "unit": "mV"}
